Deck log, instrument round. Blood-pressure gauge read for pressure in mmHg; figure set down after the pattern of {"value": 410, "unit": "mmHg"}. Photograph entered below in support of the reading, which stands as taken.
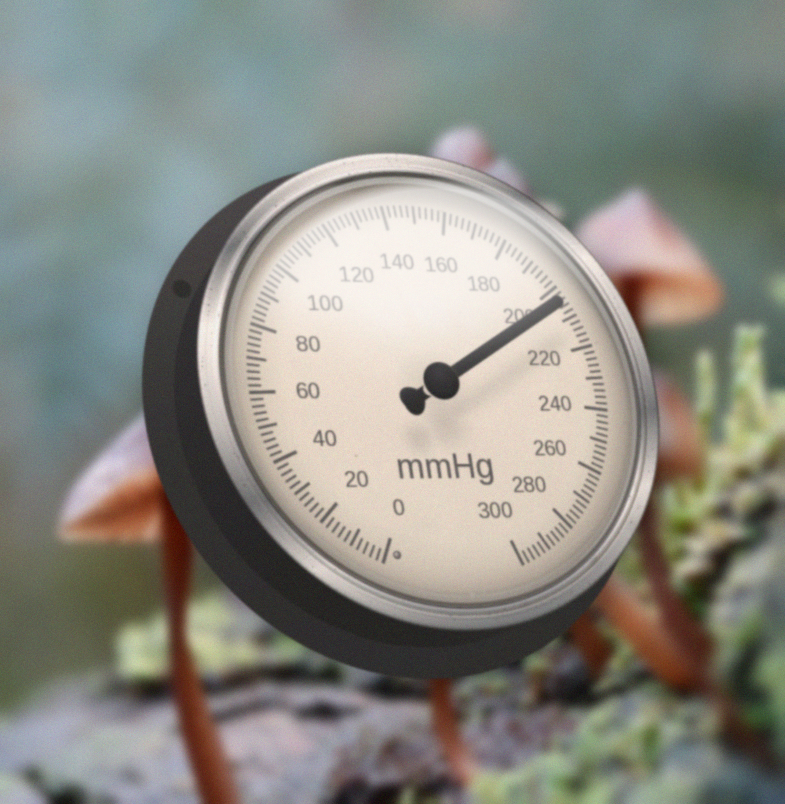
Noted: {"value": 204, "unit": "mmHg"}
